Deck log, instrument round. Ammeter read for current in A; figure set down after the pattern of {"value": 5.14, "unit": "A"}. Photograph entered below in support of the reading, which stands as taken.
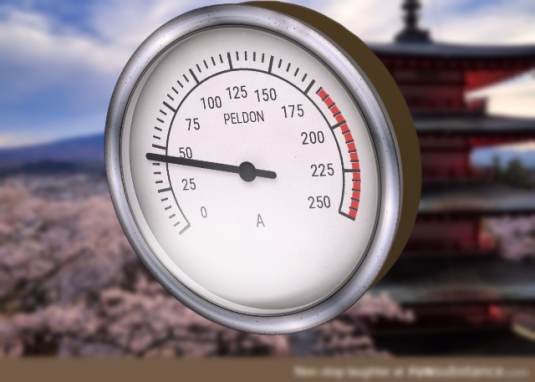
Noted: {"value": 45, "unit": "A"}
